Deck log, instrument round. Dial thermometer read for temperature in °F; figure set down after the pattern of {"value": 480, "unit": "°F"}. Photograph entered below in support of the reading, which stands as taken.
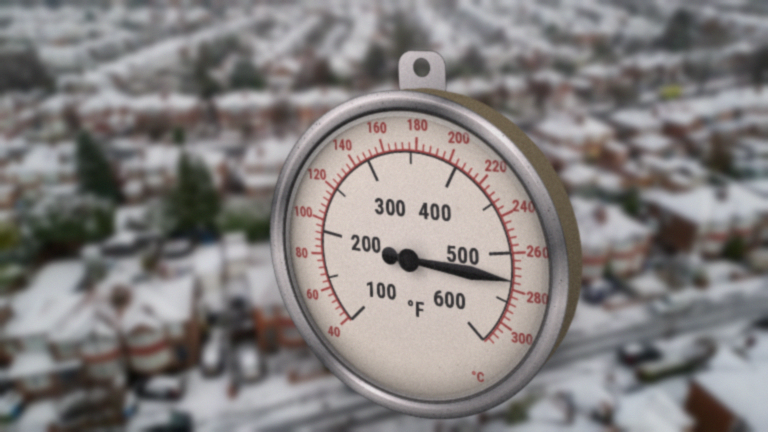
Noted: {"value": 525, "unit": "°F"}
